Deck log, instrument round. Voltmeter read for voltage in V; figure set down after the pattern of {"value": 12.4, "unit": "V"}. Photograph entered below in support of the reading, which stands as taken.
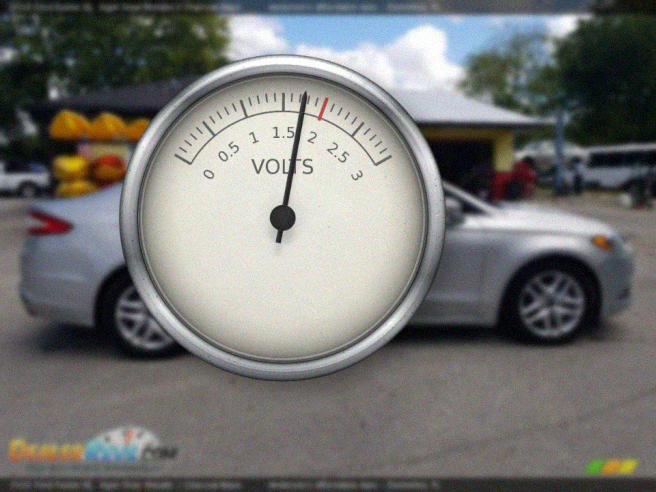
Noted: {"value": 1.75, "unit": "V"}
